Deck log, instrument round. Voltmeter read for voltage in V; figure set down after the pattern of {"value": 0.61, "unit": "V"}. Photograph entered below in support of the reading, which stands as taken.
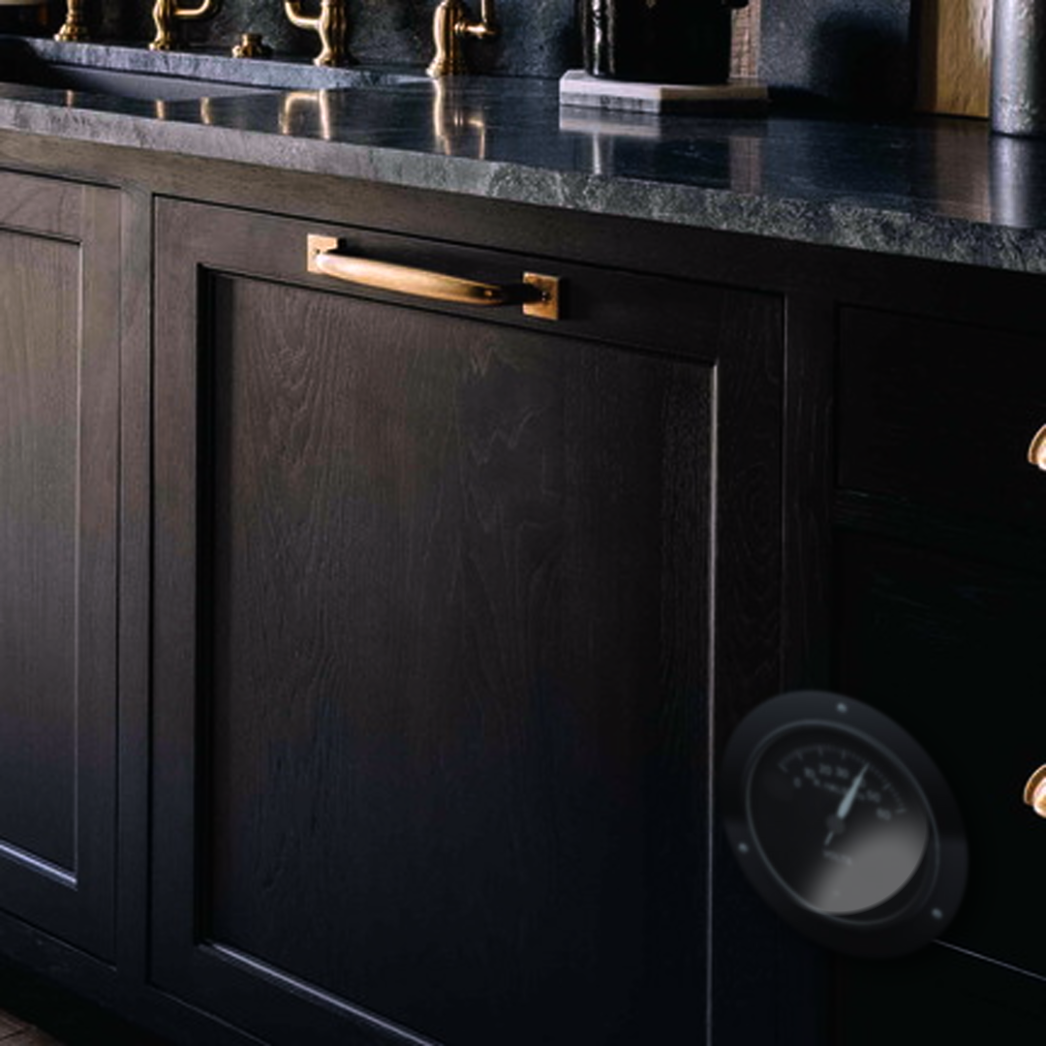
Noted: {"value": 40, "unit": "V"}
